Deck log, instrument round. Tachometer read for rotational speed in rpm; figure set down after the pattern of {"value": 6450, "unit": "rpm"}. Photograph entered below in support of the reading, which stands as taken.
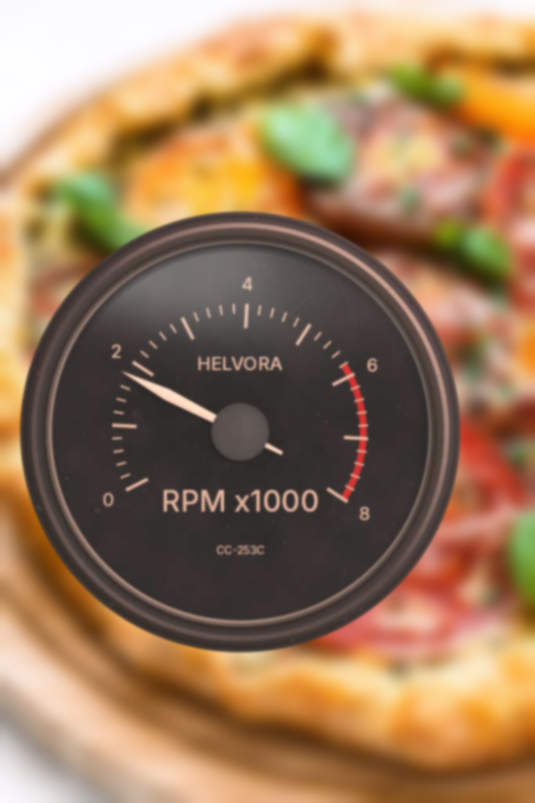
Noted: {"value": 1800, "unit": "rpm"}
